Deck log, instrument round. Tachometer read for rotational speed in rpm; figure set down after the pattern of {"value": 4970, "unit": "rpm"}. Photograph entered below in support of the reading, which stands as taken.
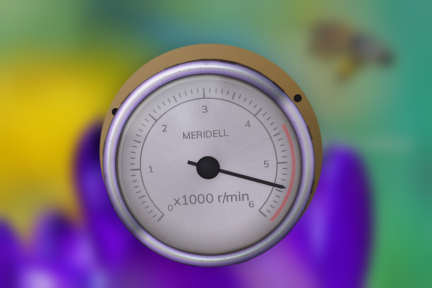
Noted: {"value": 5400, "unit": "rpm"}
